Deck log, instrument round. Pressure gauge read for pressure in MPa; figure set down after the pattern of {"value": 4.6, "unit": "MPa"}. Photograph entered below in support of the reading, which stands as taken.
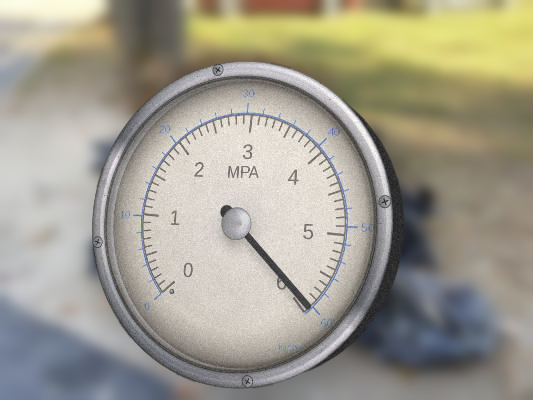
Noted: {"value": 5.9, "unit": "MPa"}
